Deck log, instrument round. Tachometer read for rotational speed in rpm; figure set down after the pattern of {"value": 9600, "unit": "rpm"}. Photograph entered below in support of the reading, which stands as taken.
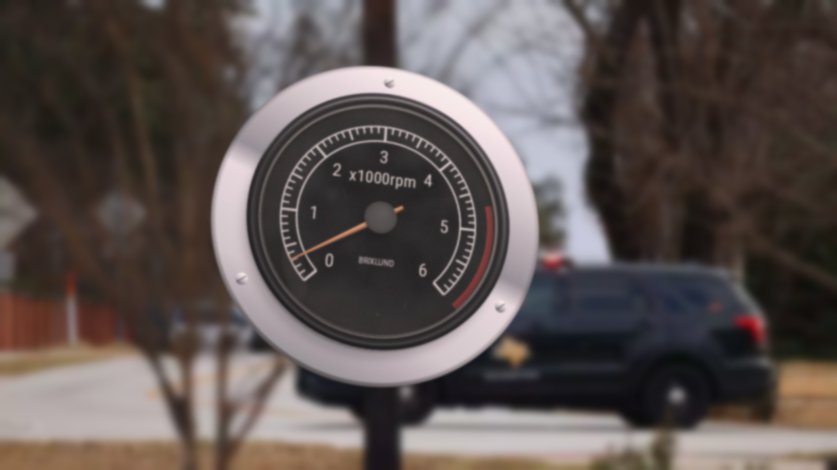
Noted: {"value": 300, "unit": "rpm"}
